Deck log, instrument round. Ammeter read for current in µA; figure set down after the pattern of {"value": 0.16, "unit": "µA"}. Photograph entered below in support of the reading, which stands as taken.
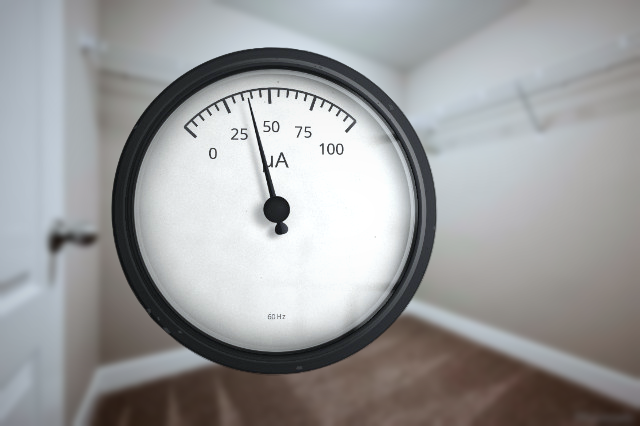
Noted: {"value": 37.5, "unit": "µA"}
